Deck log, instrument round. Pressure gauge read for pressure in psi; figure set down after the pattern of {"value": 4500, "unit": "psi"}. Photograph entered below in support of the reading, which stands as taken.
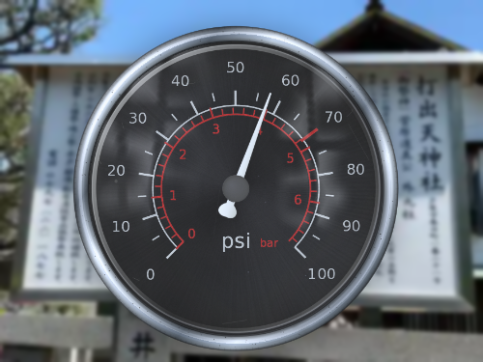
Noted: {"value": 57.5, "unit": "psi"}
